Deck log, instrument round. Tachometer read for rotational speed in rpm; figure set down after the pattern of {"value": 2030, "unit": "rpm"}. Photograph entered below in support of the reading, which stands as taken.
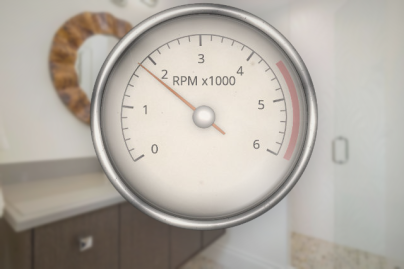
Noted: {"value": 1800, "unit": "rpm"}
